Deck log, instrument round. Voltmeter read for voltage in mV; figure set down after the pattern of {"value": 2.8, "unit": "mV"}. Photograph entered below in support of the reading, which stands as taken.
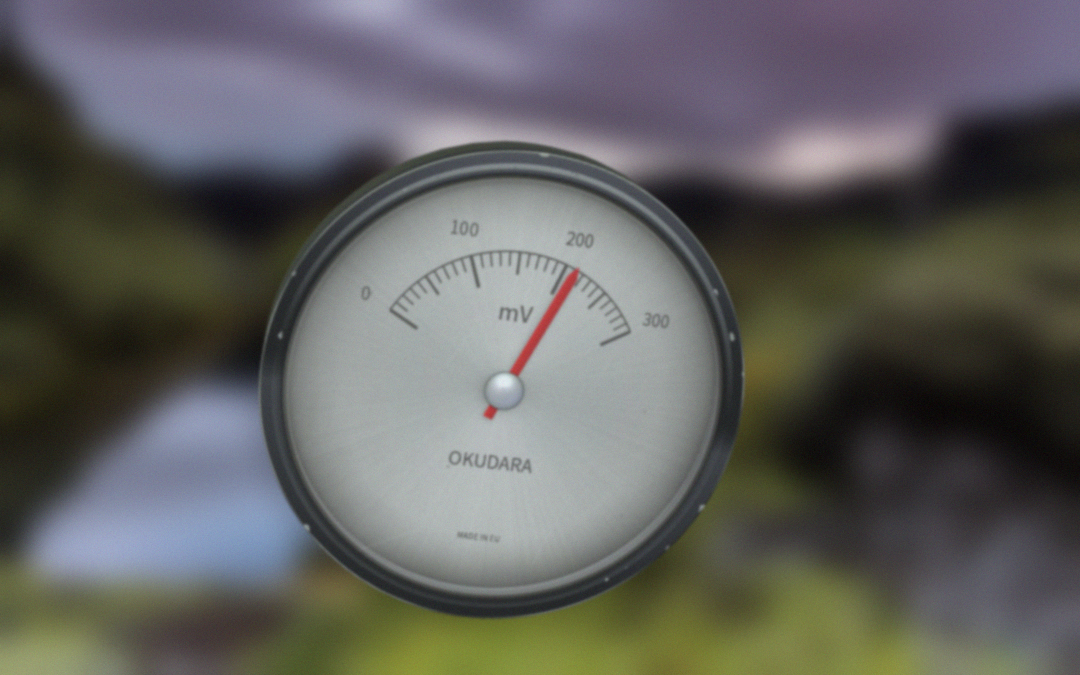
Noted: {"value": 210, "unit": "mV"}
